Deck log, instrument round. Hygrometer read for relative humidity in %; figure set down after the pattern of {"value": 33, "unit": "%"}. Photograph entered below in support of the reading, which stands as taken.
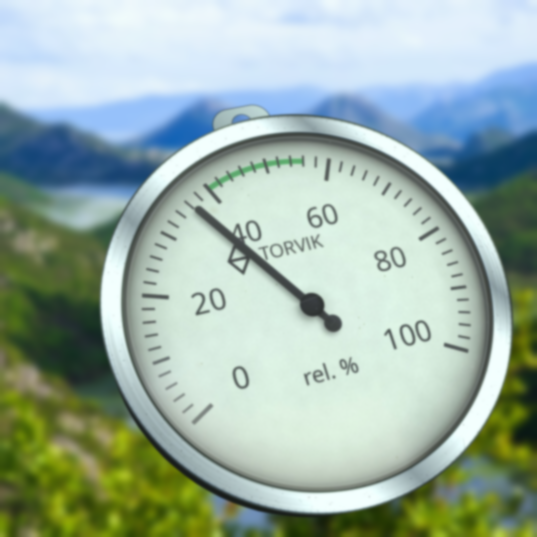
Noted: {"value": 36, "unit": "%"}
